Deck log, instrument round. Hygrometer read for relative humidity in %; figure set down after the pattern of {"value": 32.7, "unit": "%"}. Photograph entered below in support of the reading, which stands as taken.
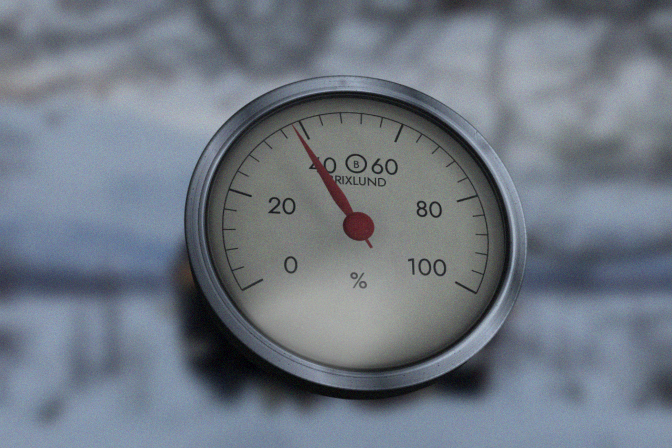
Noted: {"value": 38, "unit": "%"}
